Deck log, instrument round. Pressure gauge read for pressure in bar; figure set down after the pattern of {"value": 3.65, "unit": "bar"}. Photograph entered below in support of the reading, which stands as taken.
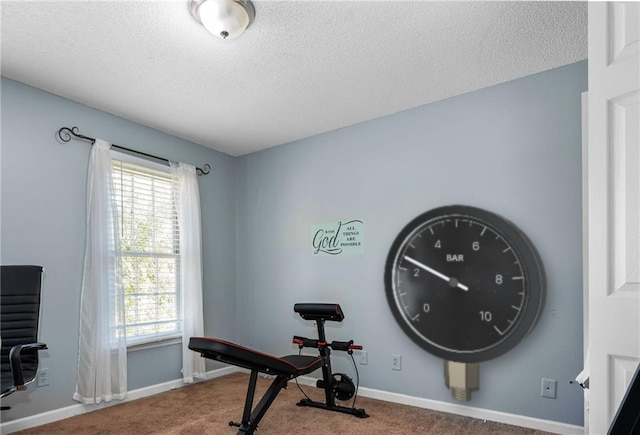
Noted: {"value": 2.5, "unit": "bar"}
